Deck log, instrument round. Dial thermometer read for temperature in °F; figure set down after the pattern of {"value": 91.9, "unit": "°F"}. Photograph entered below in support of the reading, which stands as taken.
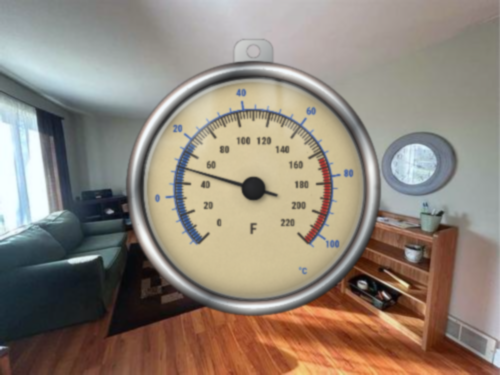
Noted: {"value": 50, "unit": "°F"}
